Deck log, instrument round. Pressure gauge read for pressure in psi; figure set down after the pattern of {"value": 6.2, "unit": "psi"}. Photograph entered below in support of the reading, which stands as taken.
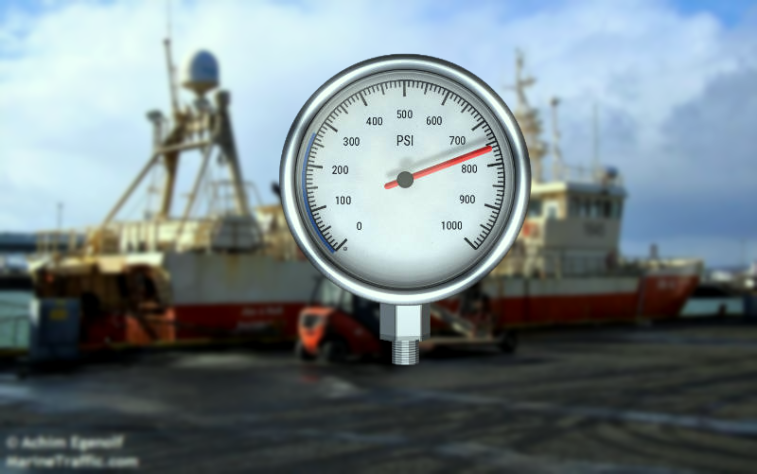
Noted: {"value": 760, "unit": "psi"}
